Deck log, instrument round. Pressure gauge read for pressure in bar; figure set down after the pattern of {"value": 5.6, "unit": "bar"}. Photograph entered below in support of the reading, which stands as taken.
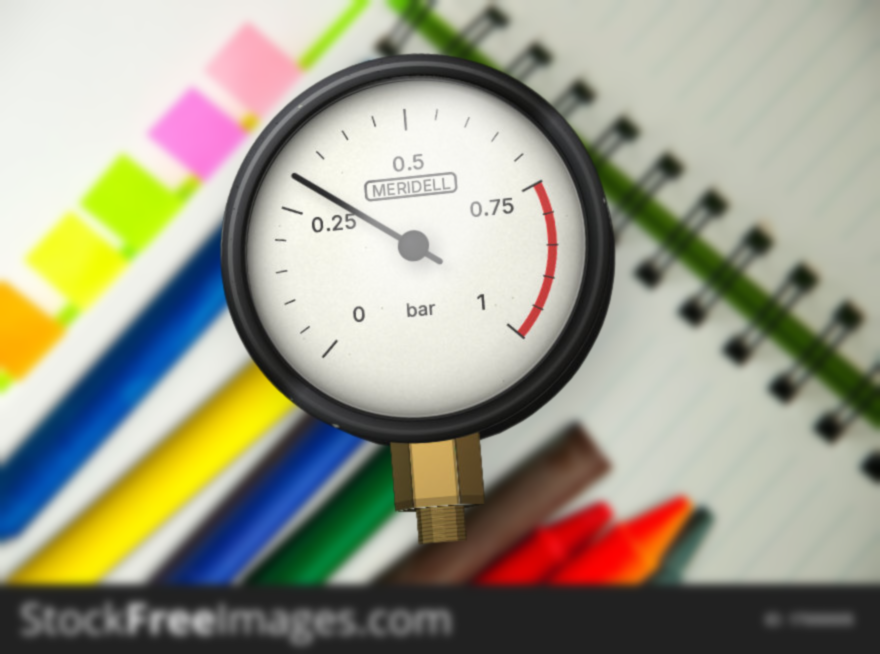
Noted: {"value": 0.3, "unit": "bar"}
